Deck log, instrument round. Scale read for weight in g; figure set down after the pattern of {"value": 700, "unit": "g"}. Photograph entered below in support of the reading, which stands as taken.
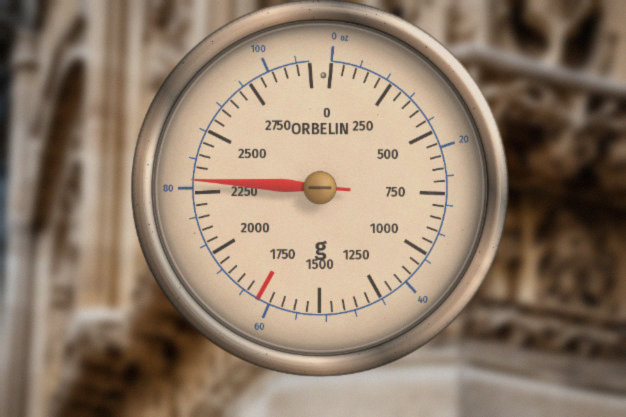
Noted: {"value": 2300, "unit": "g"}
